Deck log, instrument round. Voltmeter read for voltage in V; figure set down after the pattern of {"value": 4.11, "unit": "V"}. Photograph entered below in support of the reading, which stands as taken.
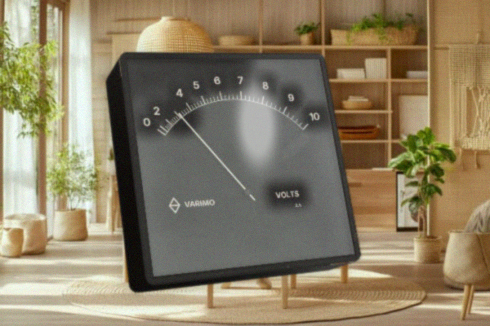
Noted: {"value": 3, "unit": "V"}
